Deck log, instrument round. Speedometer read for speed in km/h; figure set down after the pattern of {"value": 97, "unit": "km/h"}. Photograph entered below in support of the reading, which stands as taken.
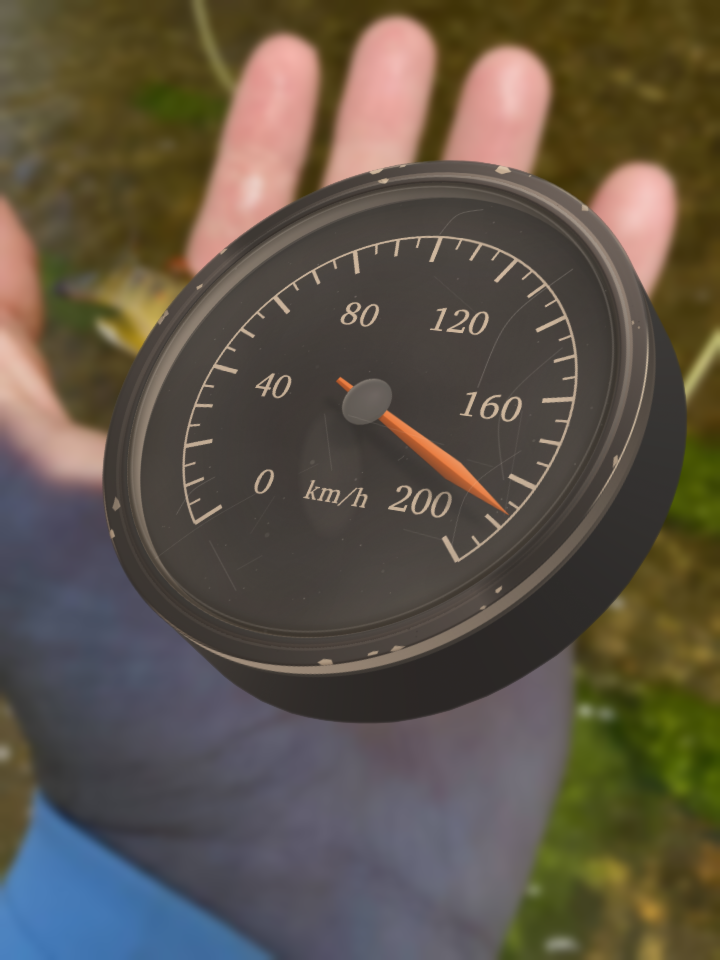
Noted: {"value": 187.5, "unit": "km/h"}
